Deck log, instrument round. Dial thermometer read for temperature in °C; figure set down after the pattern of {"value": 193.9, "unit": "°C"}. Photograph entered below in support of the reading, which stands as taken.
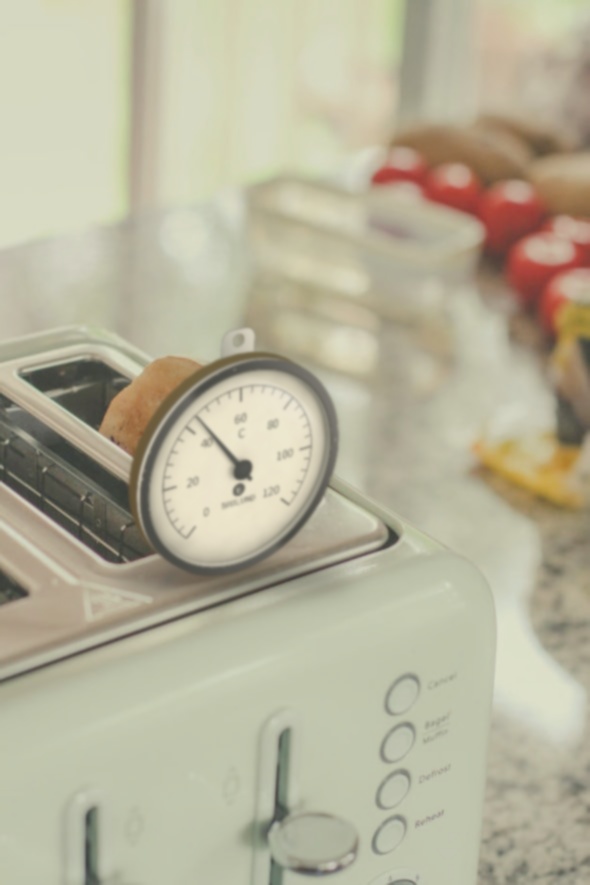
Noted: {"value": 44, "unit": "°C"}
